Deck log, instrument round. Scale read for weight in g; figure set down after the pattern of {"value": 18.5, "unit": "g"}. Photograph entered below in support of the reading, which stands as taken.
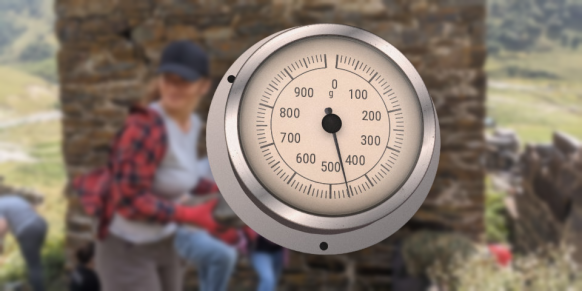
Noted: {"value": 460, "unit": "g"}
